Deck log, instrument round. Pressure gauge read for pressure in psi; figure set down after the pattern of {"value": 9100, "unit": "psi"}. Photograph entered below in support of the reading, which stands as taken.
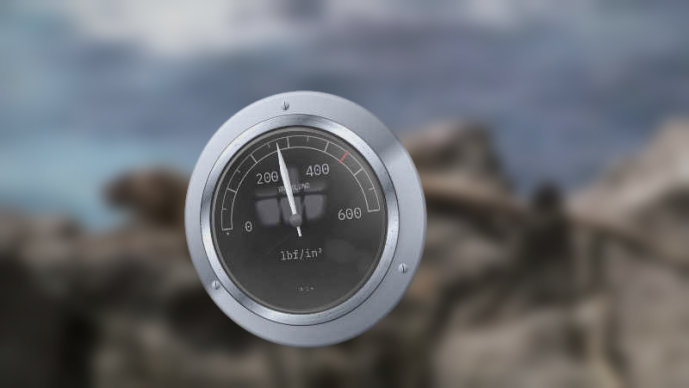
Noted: {"value": 275, "unit": "psi"}
